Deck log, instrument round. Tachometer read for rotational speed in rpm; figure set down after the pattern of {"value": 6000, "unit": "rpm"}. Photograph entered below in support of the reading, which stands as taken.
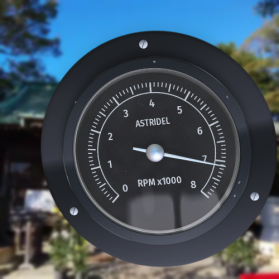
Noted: {"value": 7100, "unit": "rpm"}
